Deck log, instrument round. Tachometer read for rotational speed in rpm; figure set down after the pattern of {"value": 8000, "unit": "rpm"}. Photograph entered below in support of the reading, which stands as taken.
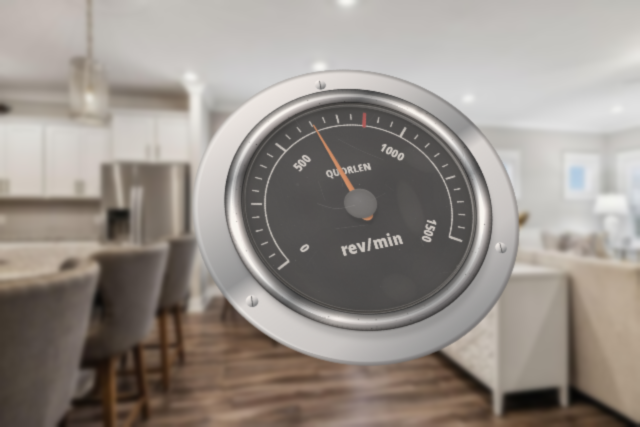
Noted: {"value": 650, "unit": "rpm"}
